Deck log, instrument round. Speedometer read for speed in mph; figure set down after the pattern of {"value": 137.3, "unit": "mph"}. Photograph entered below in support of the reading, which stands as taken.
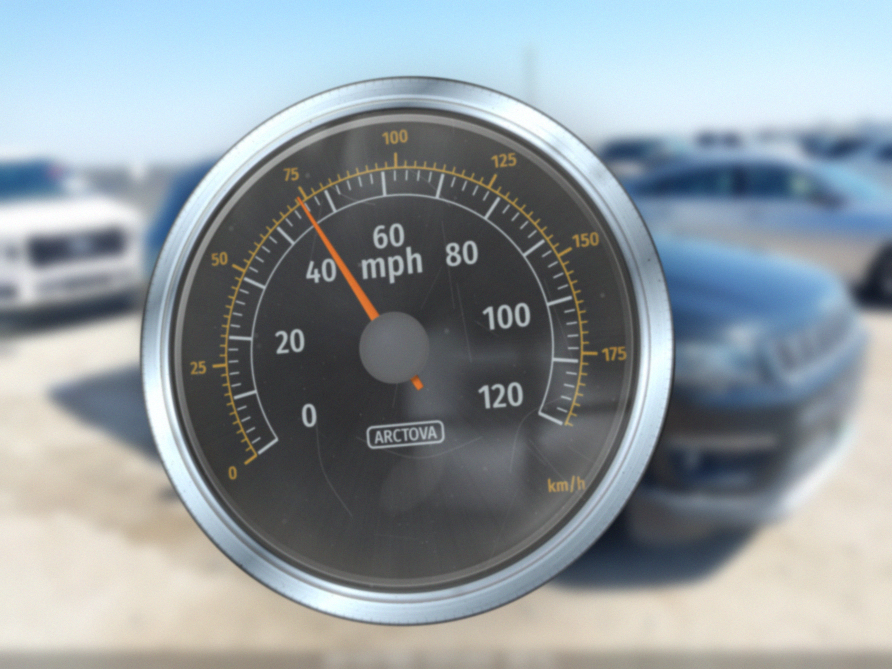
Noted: {"value": 46, "unit": "mph"}
